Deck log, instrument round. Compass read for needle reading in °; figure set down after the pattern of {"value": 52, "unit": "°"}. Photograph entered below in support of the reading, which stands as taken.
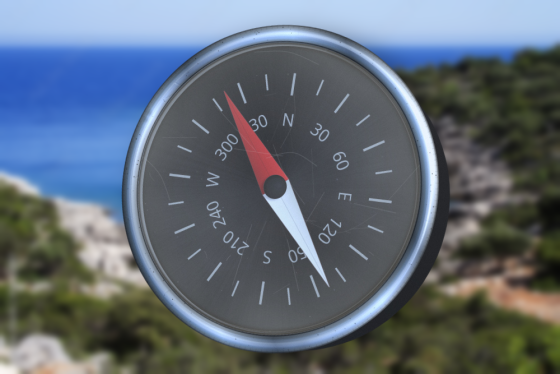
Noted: {"value": 322.5, "unit": "°"}
